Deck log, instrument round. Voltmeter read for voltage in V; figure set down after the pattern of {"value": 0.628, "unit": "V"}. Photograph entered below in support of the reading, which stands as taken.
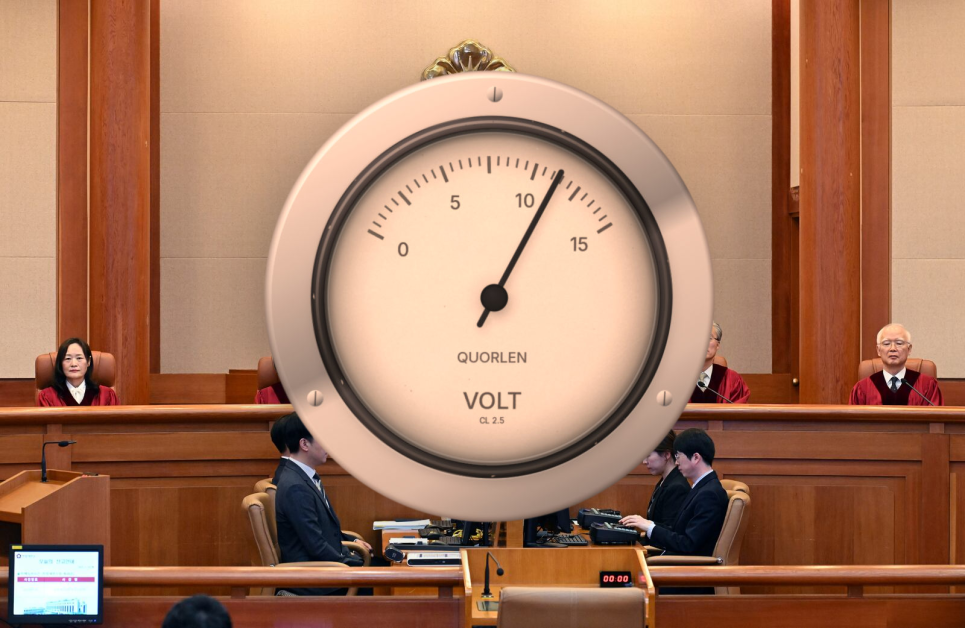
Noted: {"value": 11.25, "unit": "V"}
